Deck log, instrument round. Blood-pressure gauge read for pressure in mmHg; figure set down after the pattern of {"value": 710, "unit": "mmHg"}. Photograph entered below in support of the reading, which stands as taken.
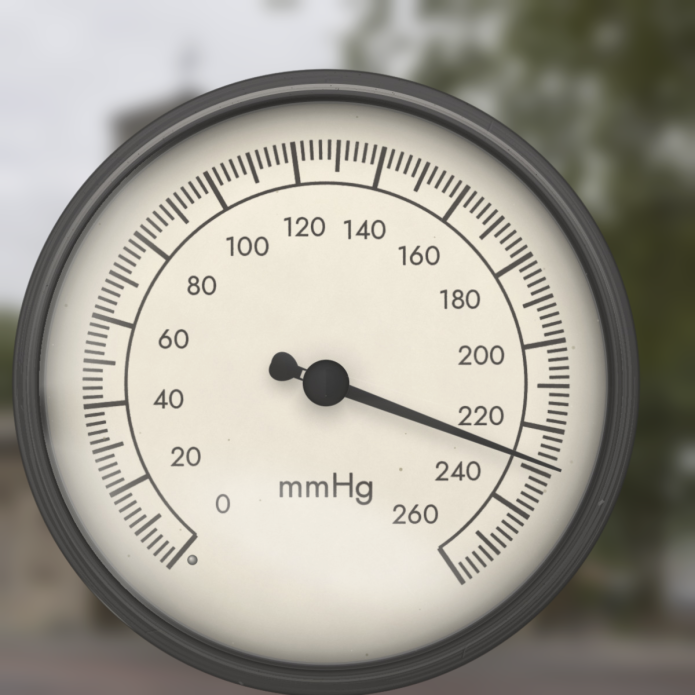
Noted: {"value": 228, "unit": "mmHg"}
